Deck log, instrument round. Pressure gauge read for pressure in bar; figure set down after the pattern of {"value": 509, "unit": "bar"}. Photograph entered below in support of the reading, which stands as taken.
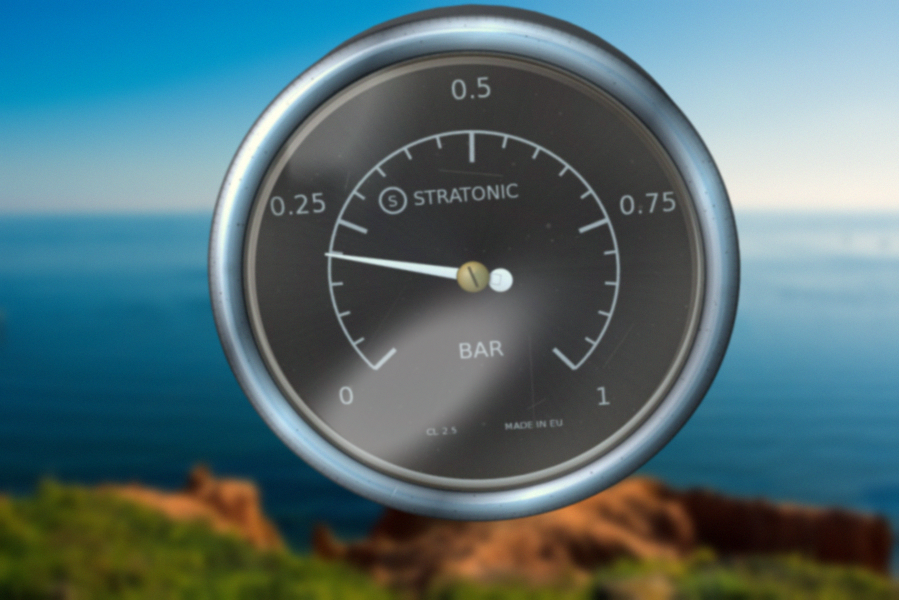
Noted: {"value": 0.2, "unit": "bar"}
